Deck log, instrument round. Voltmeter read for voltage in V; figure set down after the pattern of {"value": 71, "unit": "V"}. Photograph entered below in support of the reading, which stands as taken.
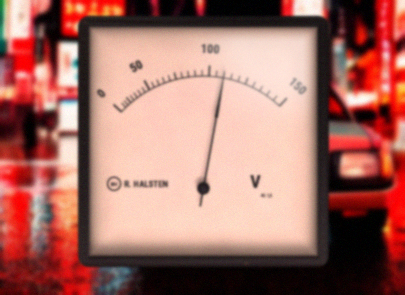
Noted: {"value": 110, "unit": "V"}
